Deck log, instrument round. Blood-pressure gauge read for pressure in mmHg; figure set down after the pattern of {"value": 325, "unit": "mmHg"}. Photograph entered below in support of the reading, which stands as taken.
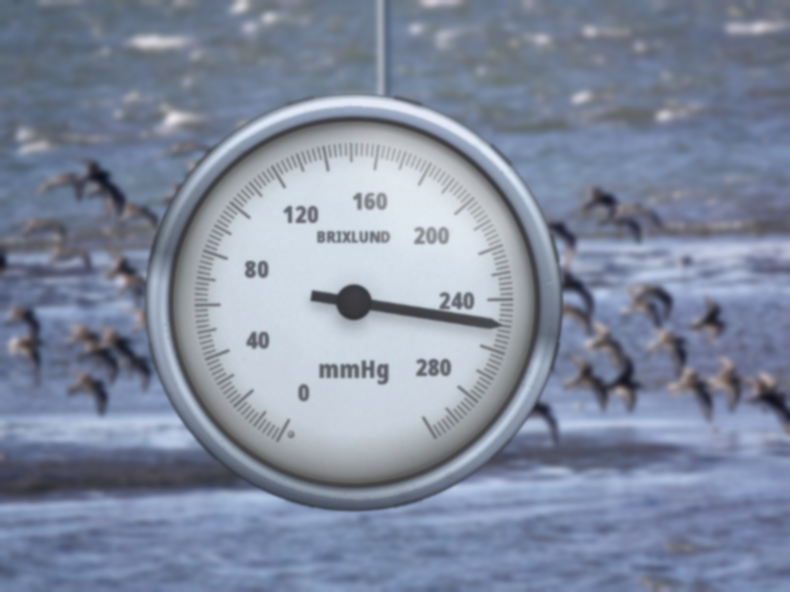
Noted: {"value": 250, "unit": "mmHg"}
